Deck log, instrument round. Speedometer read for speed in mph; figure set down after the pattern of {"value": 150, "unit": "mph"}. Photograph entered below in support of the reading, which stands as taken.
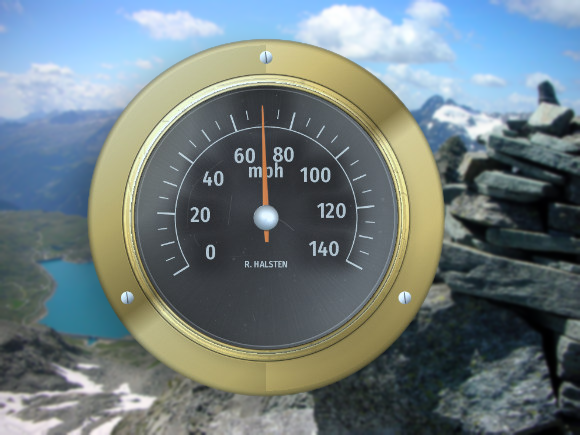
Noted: {"value": 70, "unit": "mph"}
